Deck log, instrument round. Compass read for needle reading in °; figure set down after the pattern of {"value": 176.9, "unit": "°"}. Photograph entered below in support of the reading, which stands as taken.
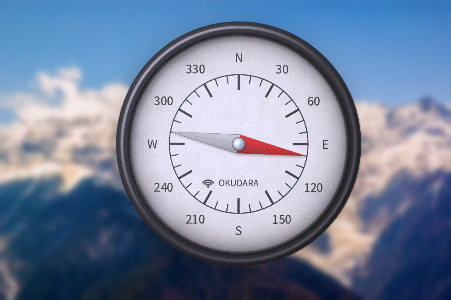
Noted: {"value": 100, "unit": "°"}
